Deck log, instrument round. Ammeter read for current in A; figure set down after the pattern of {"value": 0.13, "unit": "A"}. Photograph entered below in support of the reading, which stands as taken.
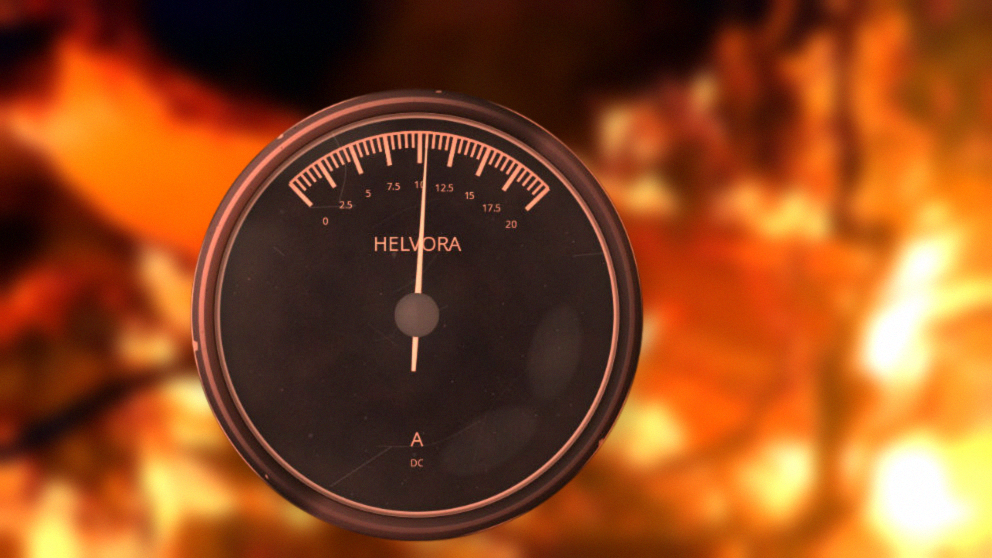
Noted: {"value": 10.5, "unit": "A"}
